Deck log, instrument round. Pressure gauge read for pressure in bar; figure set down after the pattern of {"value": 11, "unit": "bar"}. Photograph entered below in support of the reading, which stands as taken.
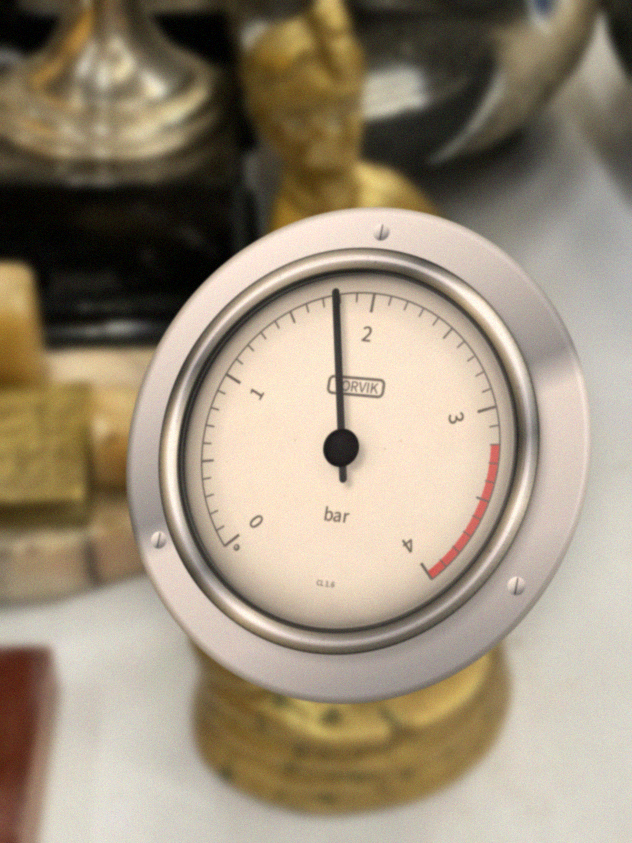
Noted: {"value": 1.8, "unit": "bar"}
